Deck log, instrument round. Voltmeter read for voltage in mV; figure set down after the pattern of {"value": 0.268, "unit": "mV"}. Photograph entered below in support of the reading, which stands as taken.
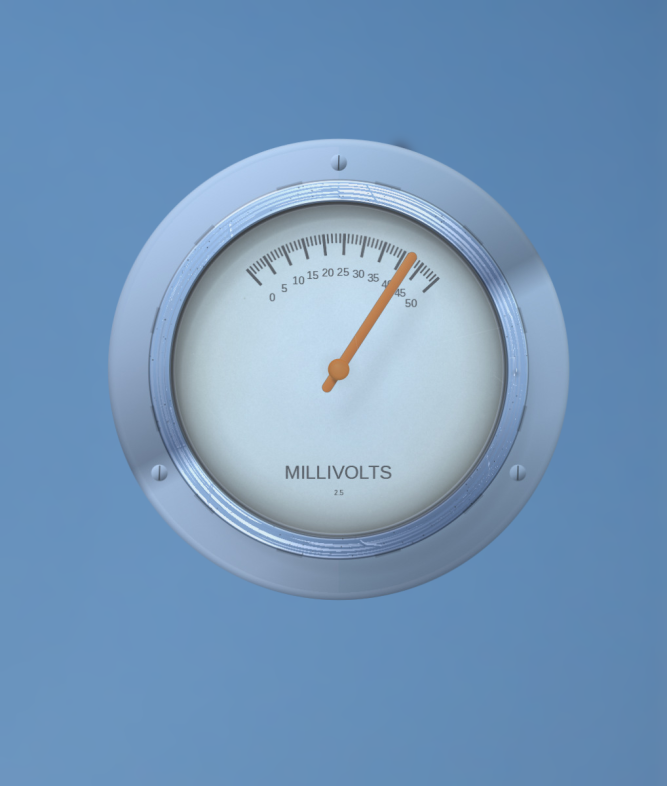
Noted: {"value": 42, "unit": "mV"}
